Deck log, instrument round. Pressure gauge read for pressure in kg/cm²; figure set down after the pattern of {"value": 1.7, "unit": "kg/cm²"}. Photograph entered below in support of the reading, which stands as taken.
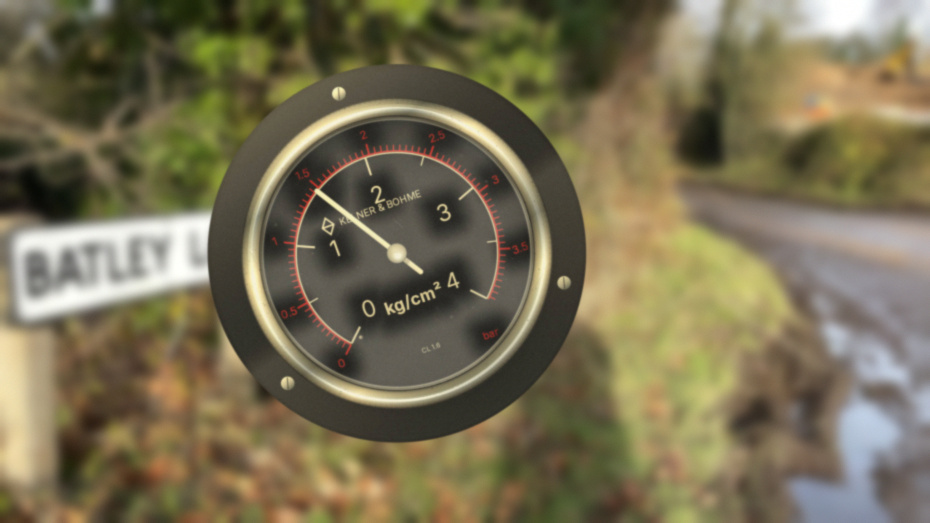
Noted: {"value": 1.5, "unit": "kg/cm²"}
